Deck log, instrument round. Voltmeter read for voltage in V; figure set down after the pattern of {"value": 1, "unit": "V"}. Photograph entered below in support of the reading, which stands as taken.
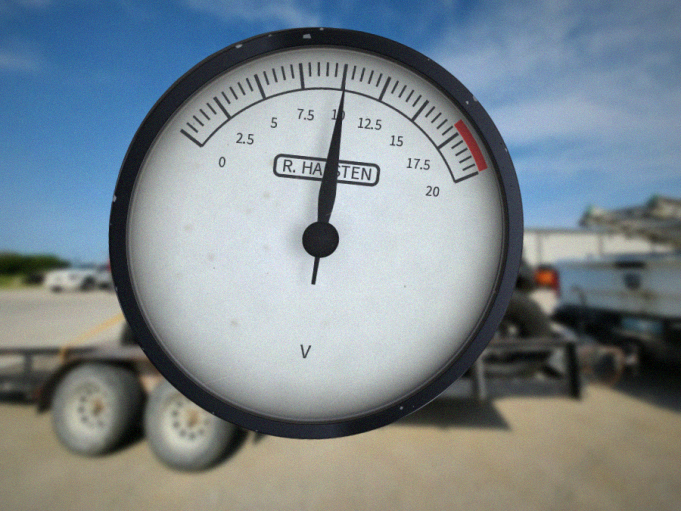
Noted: {"value": 10, "unit": "V"}
